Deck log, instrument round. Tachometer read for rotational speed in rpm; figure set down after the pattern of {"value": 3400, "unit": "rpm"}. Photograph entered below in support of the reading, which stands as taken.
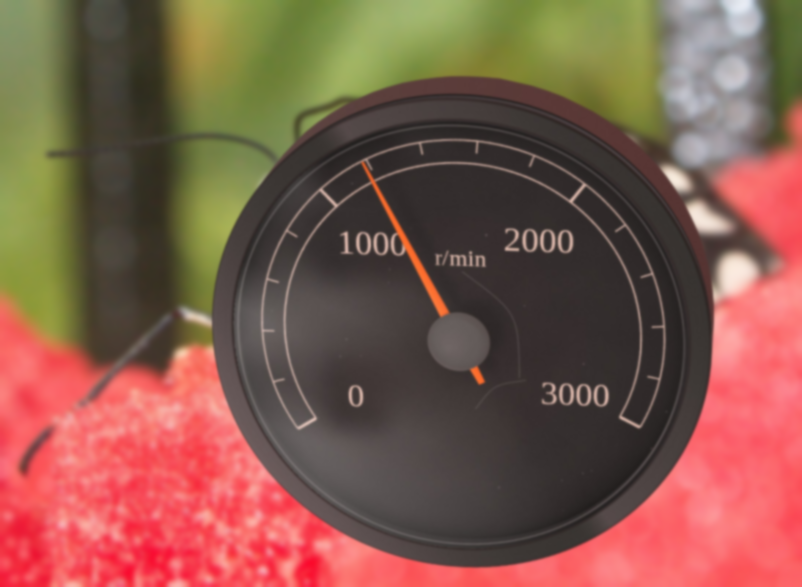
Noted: {"value": 1200, "unit": "rpm"}
